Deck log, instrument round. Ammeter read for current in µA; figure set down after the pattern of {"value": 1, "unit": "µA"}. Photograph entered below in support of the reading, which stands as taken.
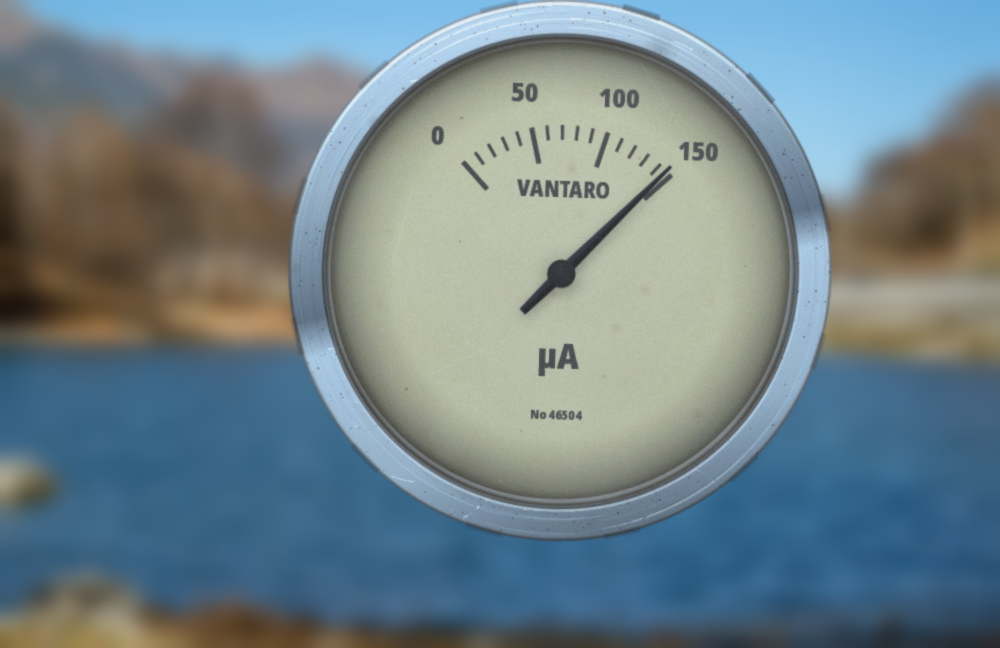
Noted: {"value": 145, "unit": "µA"}
